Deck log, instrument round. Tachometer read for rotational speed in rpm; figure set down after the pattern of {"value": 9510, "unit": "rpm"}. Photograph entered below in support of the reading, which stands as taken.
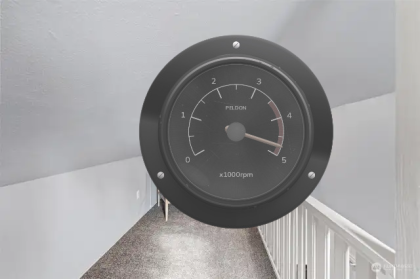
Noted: {"value": 4750, "unit": "rpm"}
